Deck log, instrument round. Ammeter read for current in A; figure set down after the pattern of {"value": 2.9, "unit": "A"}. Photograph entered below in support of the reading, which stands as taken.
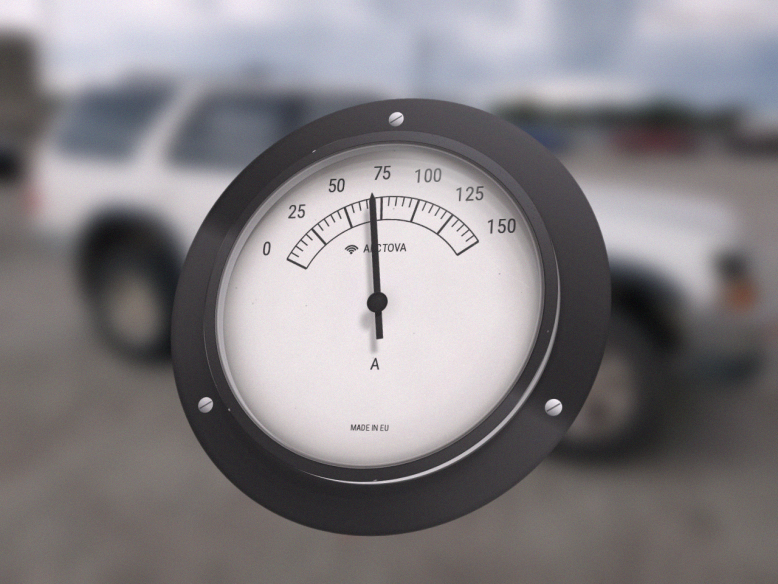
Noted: {"value": 70, "unit": "A"}
